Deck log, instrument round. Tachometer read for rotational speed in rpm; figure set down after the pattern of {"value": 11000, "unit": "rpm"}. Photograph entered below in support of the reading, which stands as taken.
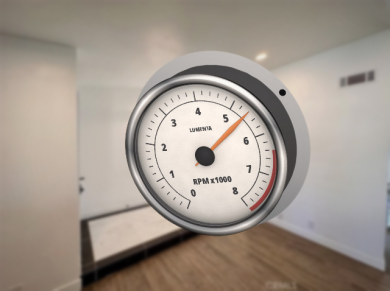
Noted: {"value": 5400, "unit": "rpm"}
